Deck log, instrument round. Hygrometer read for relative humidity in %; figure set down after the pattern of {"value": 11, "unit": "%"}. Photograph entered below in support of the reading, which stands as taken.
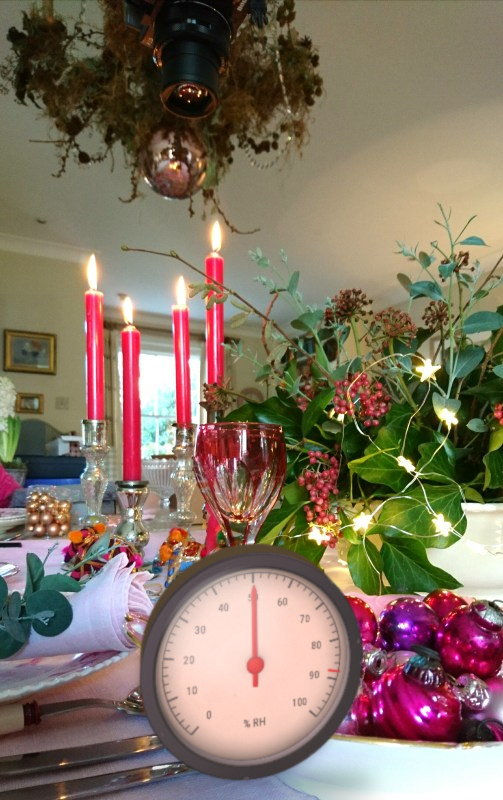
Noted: {"value": 50, "unit": "%"}
